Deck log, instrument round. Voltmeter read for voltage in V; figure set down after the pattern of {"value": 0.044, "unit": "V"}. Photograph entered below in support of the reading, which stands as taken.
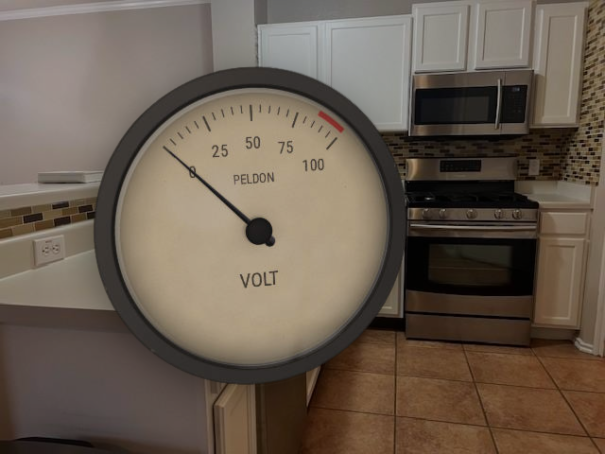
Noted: {"value": 0, "unit": "V"}
